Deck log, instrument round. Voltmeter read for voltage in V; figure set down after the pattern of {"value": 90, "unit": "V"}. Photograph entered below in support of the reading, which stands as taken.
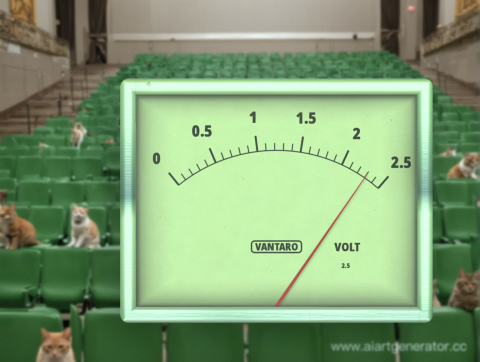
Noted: {"value": 2.3, "unit": "V"}
